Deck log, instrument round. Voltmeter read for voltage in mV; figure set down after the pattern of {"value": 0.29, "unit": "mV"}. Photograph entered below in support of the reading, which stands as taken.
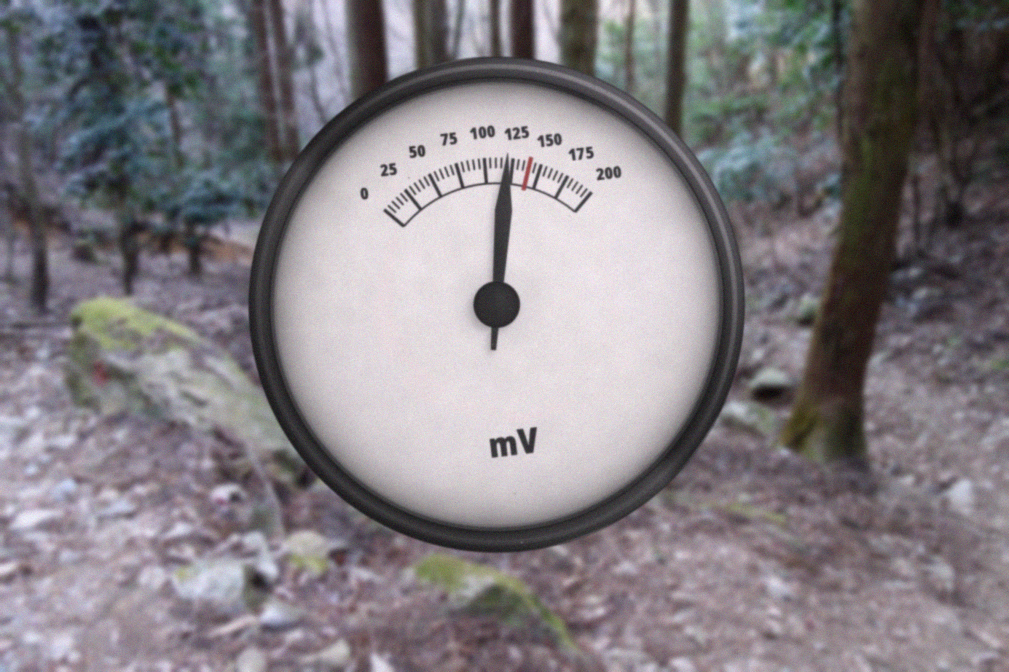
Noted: {"value": 120, "unit": "mV"}
